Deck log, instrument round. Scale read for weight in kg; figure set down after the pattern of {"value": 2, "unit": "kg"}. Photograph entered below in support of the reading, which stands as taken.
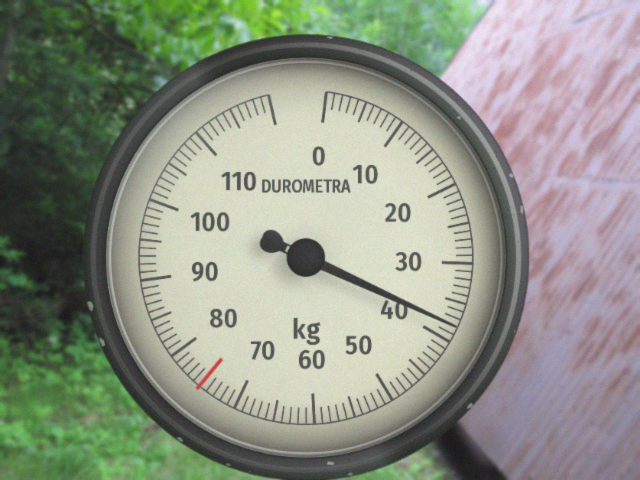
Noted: {"value": 38, "unit": "kg"}
